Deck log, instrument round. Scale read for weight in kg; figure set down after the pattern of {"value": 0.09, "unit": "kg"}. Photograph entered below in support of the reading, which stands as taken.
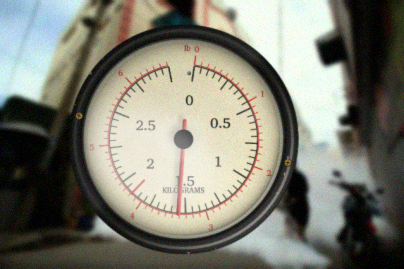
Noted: {"value": 1.55, "unit": "kg"}
